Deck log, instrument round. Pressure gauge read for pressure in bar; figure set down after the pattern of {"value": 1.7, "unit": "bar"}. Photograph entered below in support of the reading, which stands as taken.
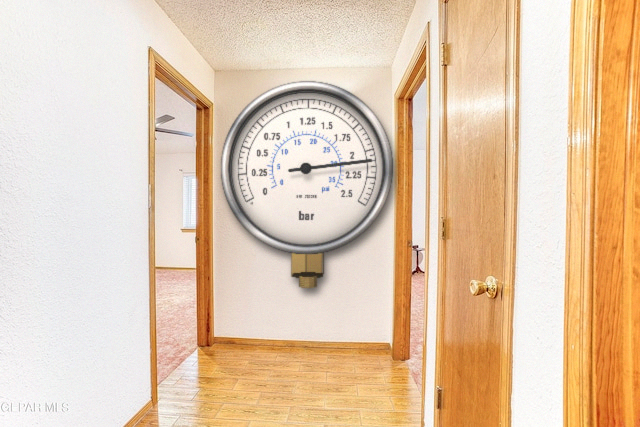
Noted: {"value": 2.1, "unit": "bar"}
